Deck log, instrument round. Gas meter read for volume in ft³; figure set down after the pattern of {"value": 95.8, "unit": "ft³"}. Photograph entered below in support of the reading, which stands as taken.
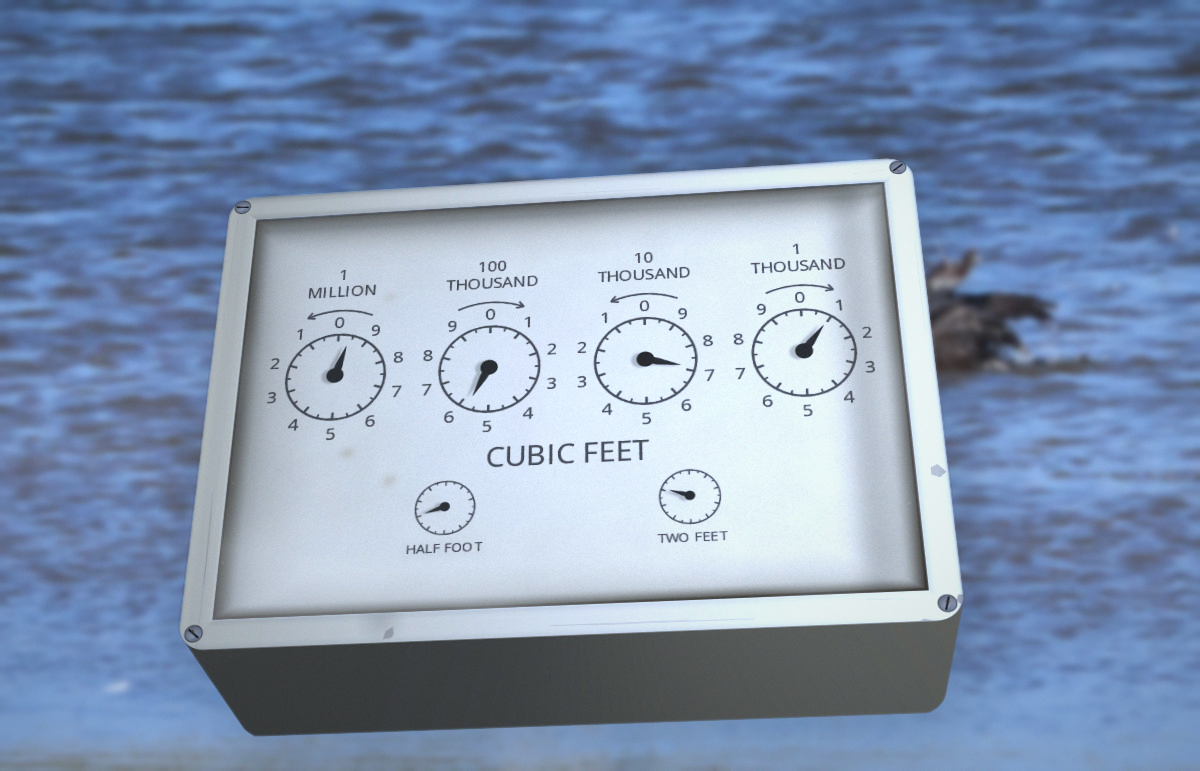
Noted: {"value": 957100, "unit": "ft³"}
